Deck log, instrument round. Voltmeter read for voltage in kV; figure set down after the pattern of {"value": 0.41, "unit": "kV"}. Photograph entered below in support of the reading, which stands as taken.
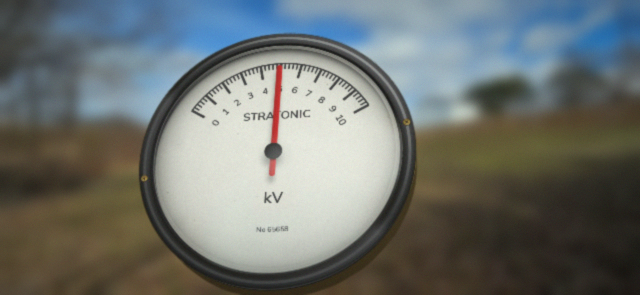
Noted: {"value": 5, "unit": "kV"}
